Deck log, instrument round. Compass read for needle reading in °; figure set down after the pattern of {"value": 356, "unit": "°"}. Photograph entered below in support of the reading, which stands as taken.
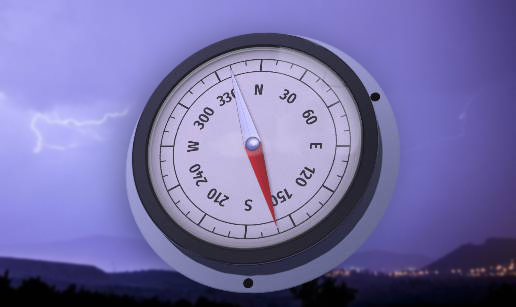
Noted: {"value": 160, "unit": "°"}
